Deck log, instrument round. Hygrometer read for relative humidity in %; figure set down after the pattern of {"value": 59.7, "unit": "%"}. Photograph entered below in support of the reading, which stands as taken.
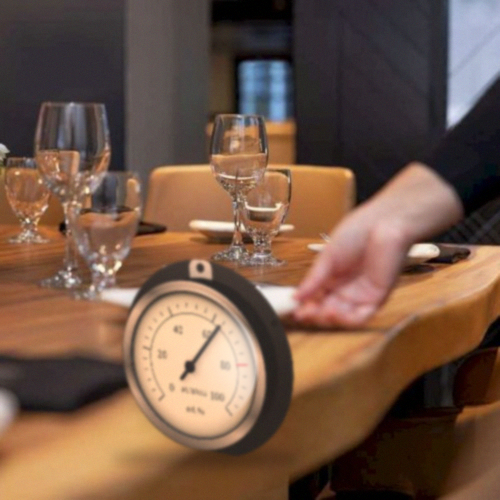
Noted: {"value": 64, "unit": "%"}
